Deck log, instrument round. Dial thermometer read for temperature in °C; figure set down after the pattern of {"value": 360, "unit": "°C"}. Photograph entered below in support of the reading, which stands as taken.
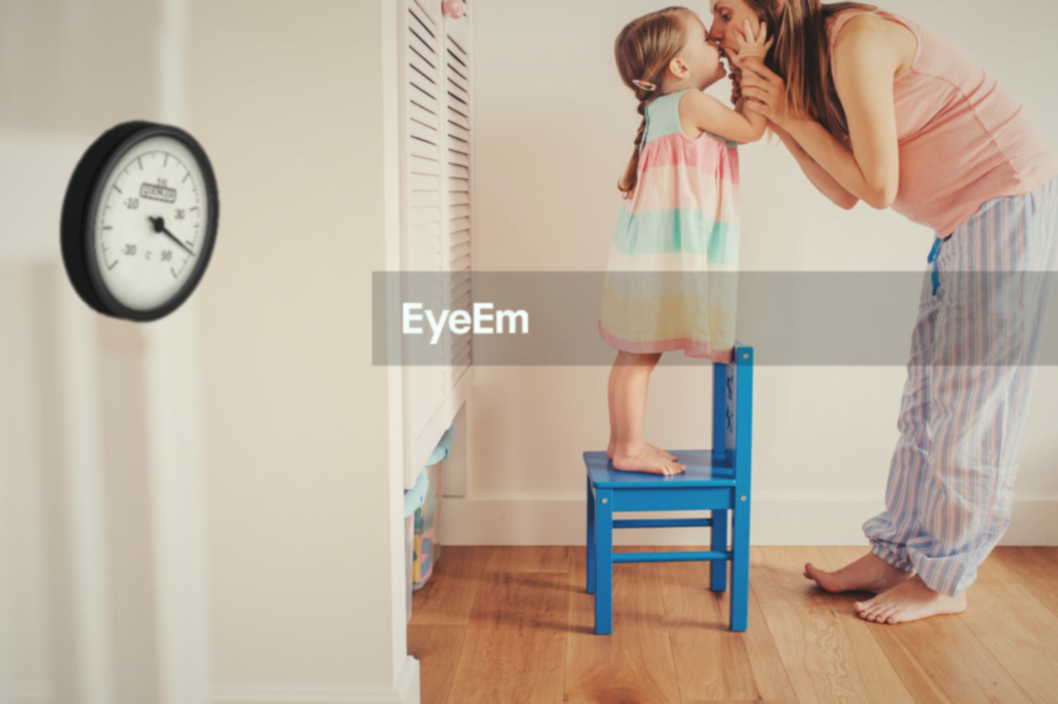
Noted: {"value": 42.5, "unit": "°C"}
